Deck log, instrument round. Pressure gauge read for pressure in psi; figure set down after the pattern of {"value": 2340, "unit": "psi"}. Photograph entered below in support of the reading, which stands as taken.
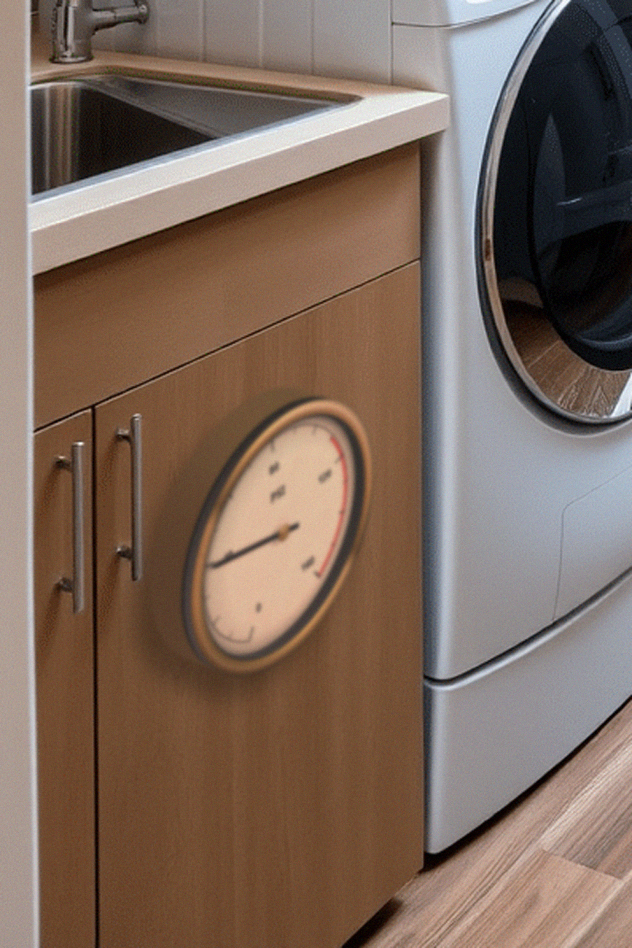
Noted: {"value": 40, "unit": "psi"}
